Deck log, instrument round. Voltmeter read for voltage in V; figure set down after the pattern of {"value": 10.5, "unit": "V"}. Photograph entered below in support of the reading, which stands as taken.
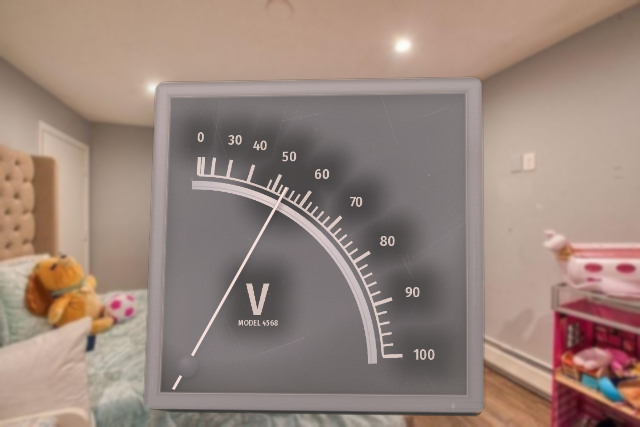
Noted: {"value": 54, "unit": "V"}
